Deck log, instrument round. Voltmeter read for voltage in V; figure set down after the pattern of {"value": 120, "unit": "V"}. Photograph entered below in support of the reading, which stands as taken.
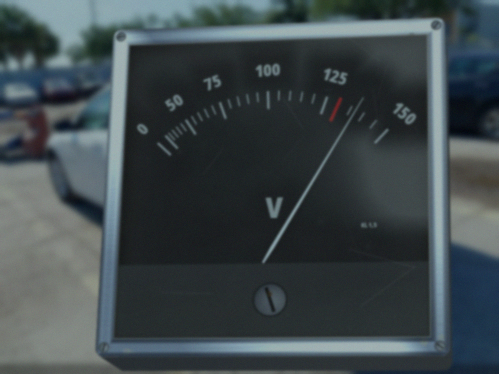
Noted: {"value": 137.5, "unit": "V"}
